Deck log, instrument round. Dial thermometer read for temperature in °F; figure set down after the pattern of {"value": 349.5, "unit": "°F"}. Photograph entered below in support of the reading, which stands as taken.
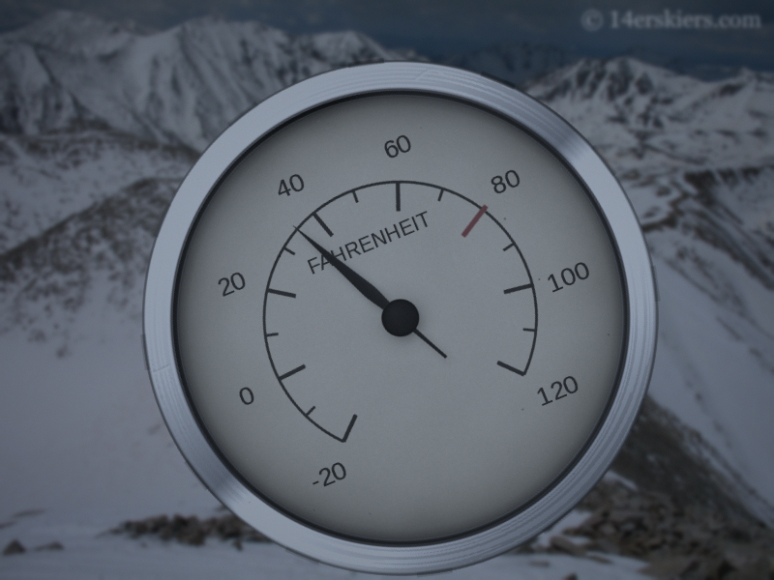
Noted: {"value": 35, "unit": "°F"}
